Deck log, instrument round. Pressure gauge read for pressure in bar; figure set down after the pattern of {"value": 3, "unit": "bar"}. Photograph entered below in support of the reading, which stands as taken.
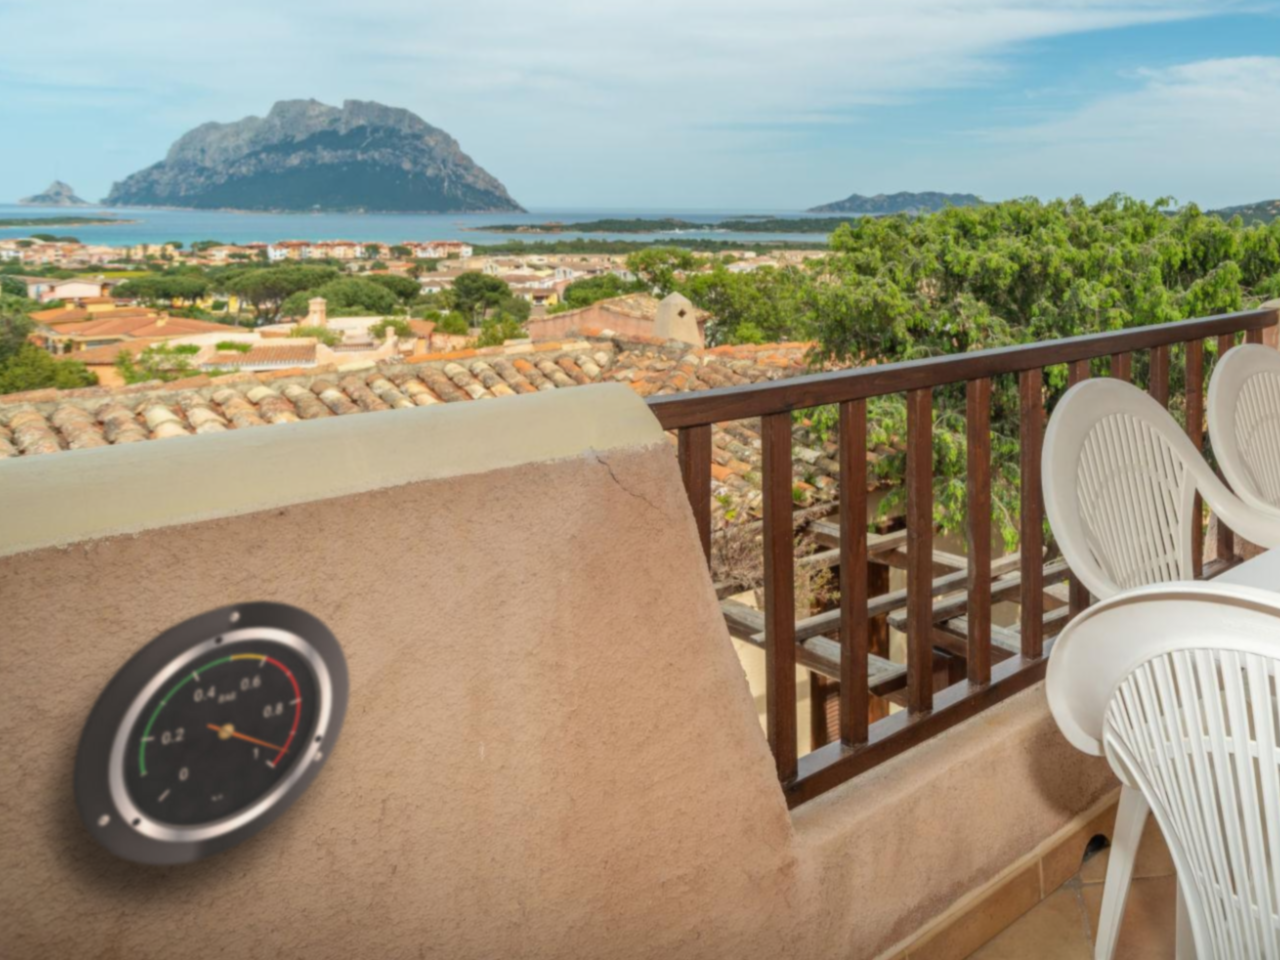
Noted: {"value": 0.95, "unit": "bar"}
